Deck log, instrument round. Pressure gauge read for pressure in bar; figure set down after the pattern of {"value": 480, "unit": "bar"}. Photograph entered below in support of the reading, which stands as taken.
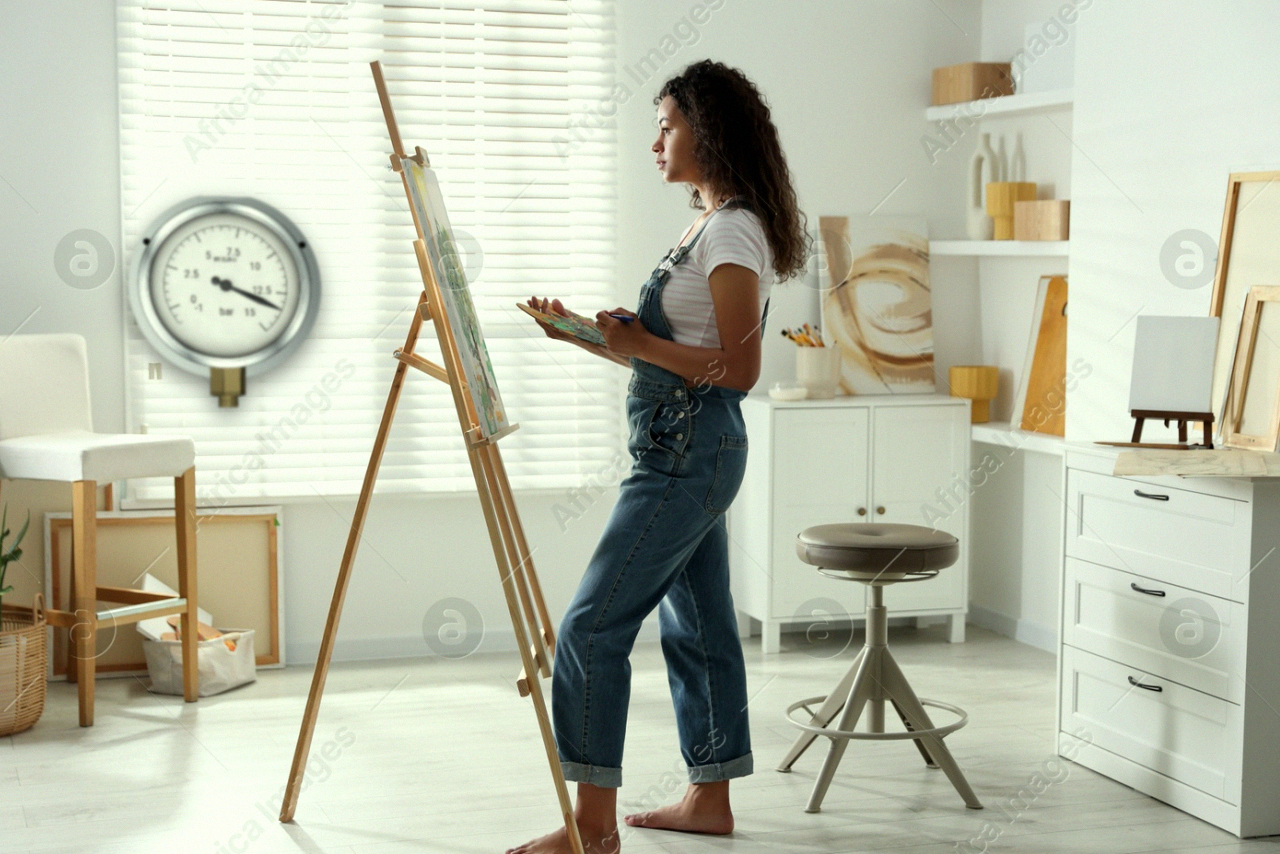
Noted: {"value": 13.5, "unit": "bar"}
